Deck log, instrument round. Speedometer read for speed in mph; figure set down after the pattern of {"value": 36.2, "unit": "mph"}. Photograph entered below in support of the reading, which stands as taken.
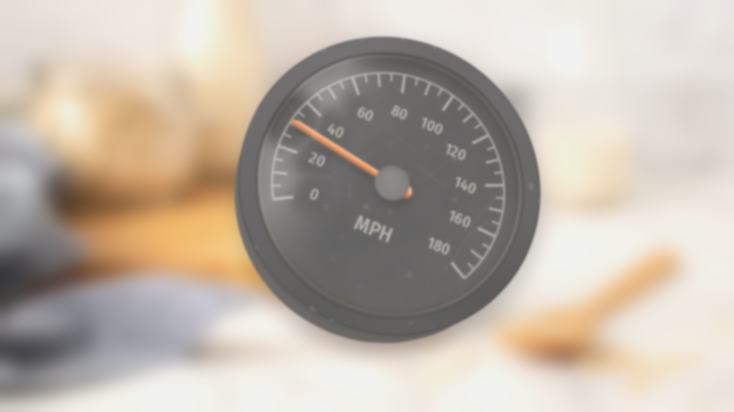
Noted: {"value": 30, "unit": "mph"}
